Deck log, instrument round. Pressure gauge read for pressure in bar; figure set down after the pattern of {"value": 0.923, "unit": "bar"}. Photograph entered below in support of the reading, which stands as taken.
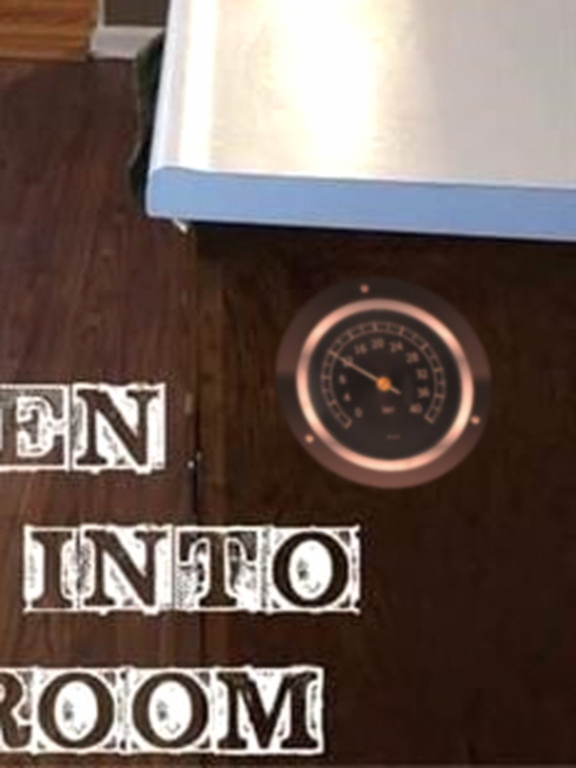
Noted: {"value": 12, "unit": "bar"}
